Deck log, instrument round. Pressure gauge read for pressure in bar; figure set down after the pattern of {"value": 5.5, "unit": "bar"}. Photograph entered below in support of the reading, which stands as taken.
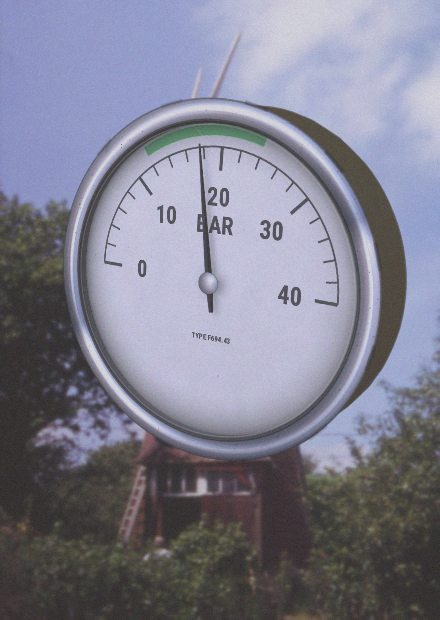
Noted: {"value": 18, "unit": "bar"}
